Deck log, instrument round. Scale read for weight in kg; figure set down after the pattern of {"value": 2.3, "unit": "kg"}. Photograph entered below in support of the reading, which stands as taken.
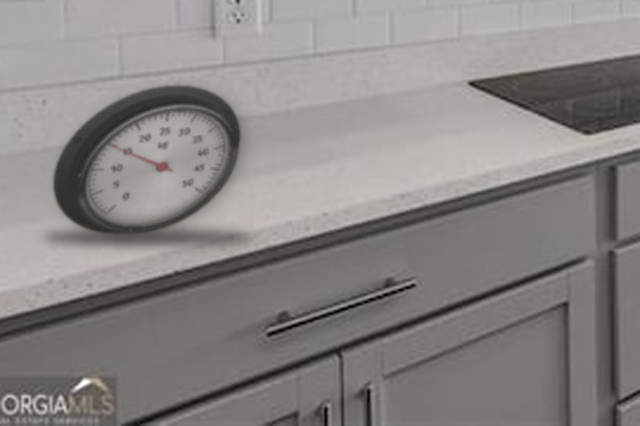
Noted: {"value": 15, "unit": "kg"}
